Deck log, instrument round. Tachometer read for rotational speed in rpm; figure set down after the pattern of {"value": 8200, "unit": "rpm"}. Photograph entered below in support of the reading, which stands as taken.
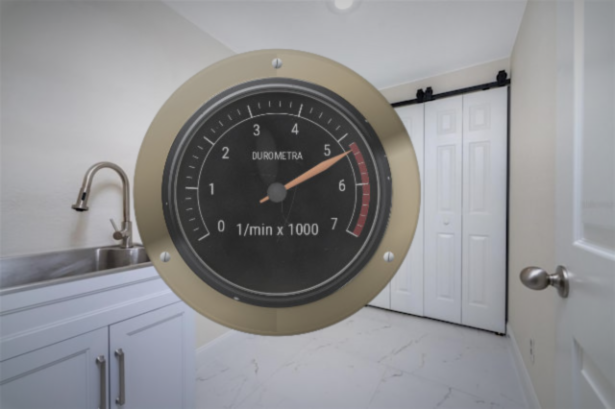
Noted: {"value": 5300, "unit": "rpm"}
